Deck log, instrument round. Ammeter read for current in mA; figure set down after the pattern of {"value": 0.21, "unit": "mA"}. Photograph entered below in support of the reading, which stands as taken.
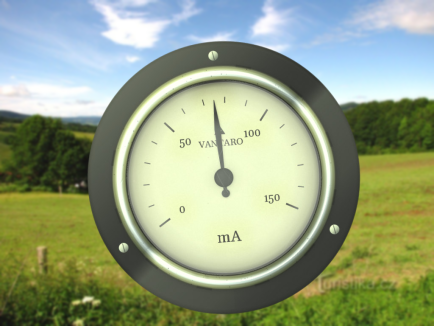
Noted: {"value": 75, "unit": "mA"}
